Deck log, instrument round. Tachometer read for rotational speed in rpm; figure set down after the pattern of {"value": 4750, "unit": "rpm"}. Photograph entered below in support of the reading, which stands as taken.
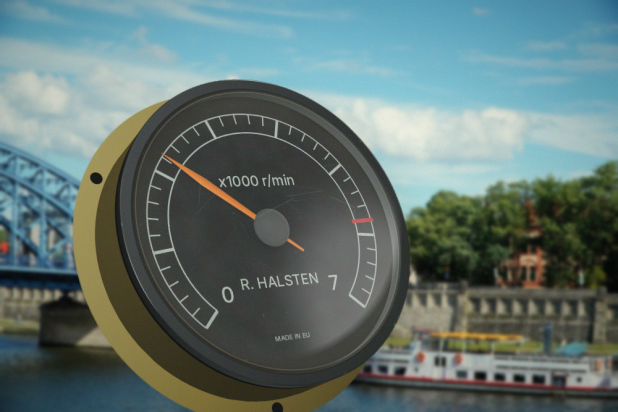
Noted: {"value": 2200, "unit": "rpm"}
